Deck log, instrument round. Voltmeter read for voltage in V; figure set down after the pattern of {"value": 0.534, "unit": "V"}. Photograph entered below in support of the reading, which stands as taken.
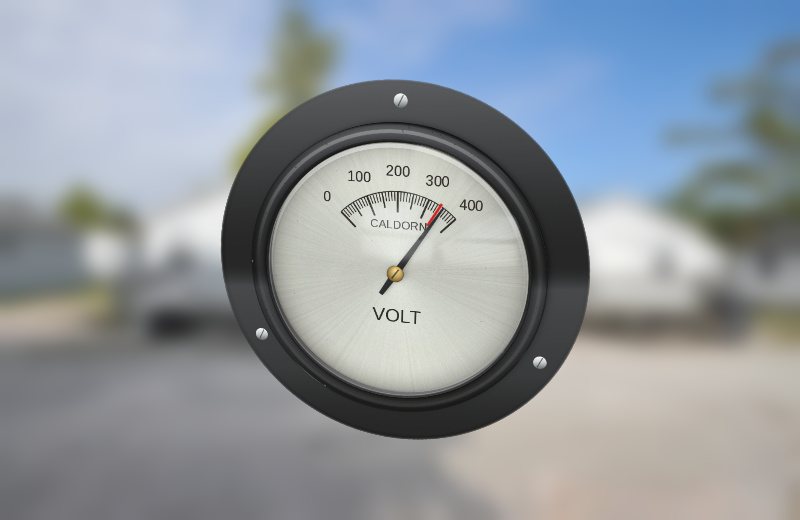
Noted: {"value": 350, "unit": "V"}
